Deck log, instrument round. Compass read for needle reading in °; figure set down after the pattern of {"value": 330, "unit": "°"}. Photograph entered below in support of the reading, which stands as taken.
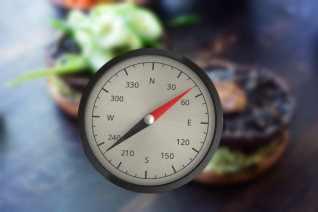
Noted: {"value": 50, "unit": "°"}
